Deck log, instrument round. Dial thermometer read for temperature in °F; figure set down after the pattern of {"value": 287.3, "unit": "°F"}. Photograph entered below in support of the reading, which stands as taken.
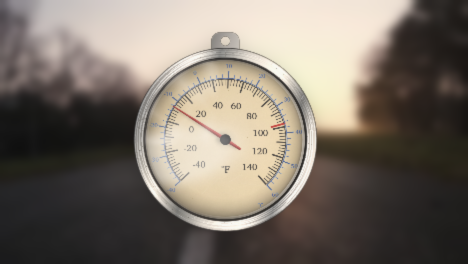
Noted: {"value": 10, "unit": "°F"}
